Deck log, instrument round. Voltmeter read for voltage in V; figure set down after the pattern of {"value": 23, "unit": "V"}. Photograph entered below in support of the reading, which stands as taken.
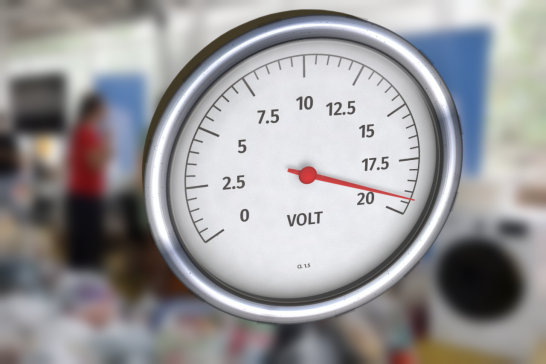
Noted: {"value": 19.25, "unit": "V"}
